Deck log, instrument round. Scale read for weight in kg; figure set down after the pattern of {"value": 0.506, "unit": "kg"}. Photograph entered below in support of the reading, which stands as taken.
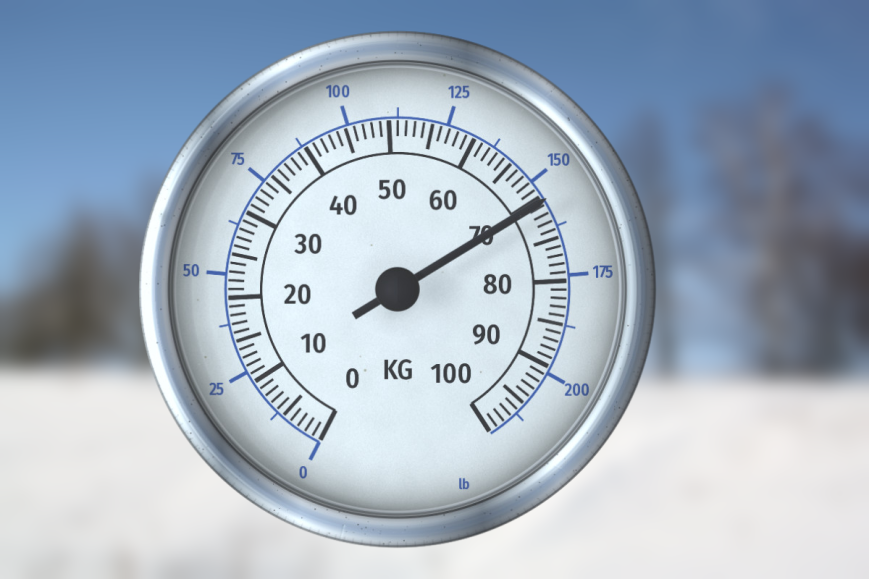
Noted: {"value": 70.5, "unit": "kg"}
